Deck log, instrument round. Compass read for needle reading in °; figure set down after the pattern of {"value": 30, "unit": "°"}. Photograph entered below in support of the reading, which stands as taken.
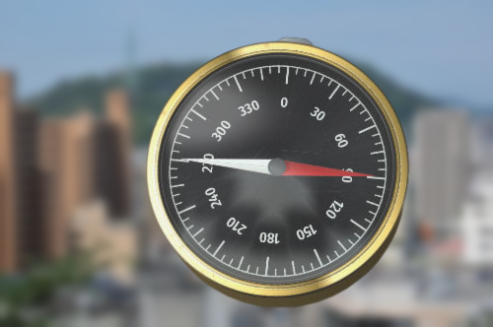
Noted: {"value": 90, "unit": "°"}
